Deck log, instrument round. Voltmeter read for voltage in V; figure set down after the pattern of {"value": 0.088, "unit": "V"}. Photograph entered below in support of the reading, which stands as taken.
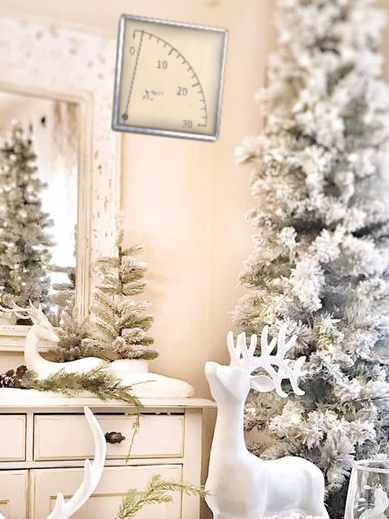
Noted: {"value": 2, "unit": "V"}
